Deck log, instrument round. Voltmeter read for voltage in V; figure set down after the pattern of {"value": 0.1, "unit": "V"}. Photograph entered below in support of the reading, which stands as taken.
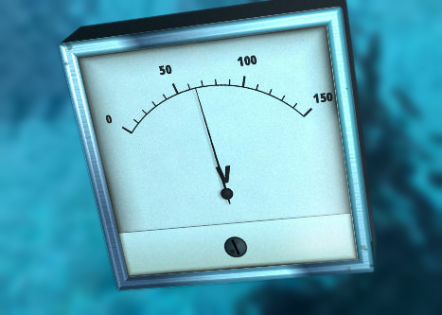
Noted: {"value": 65, "unit": "V"}
